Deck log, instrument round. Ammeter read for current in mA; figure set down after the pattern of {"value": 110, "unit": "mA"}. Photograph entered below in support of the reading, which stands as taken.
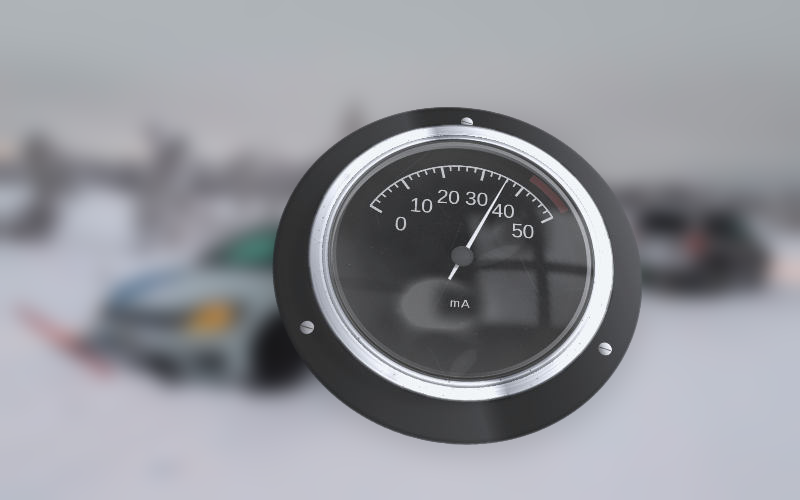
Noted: {"value": 36, "unit": "mA"}
